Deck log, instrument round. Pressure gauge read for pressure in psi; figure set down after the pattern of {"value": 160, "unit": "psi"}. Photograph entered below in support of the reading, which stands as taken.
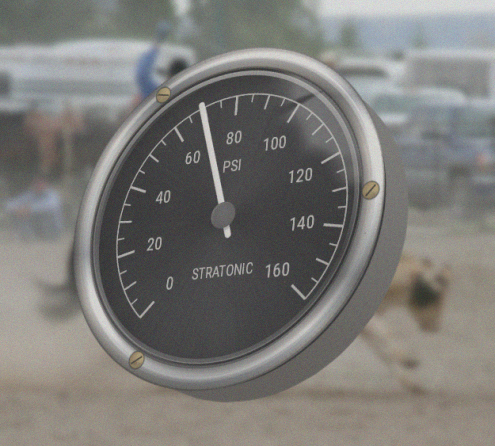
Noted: {"value": 70, "unit": "psi"}
